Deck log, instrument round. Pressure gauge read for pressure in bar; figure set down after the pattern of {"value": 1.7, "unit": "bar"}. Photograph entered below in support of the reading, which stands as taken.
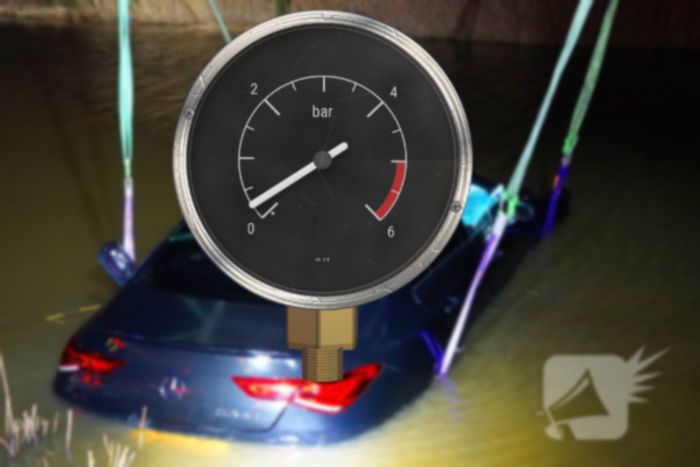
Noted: {"value": 0.25, "unit": "bar"}
